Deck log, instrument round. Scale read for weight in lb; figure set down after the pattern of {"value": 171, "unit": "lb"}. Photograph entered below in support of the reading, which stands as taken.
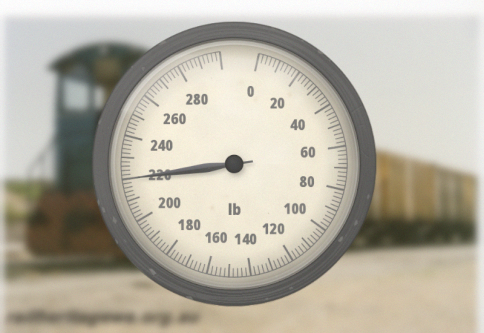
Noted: {"value": 220, "unit": "lb"}
